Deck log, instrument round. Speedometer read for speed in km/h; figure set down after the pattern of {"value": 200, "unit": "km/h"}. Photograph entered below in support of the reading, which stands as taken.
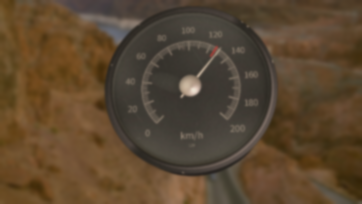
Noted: {"value": 130, "unit": "km/h"}
